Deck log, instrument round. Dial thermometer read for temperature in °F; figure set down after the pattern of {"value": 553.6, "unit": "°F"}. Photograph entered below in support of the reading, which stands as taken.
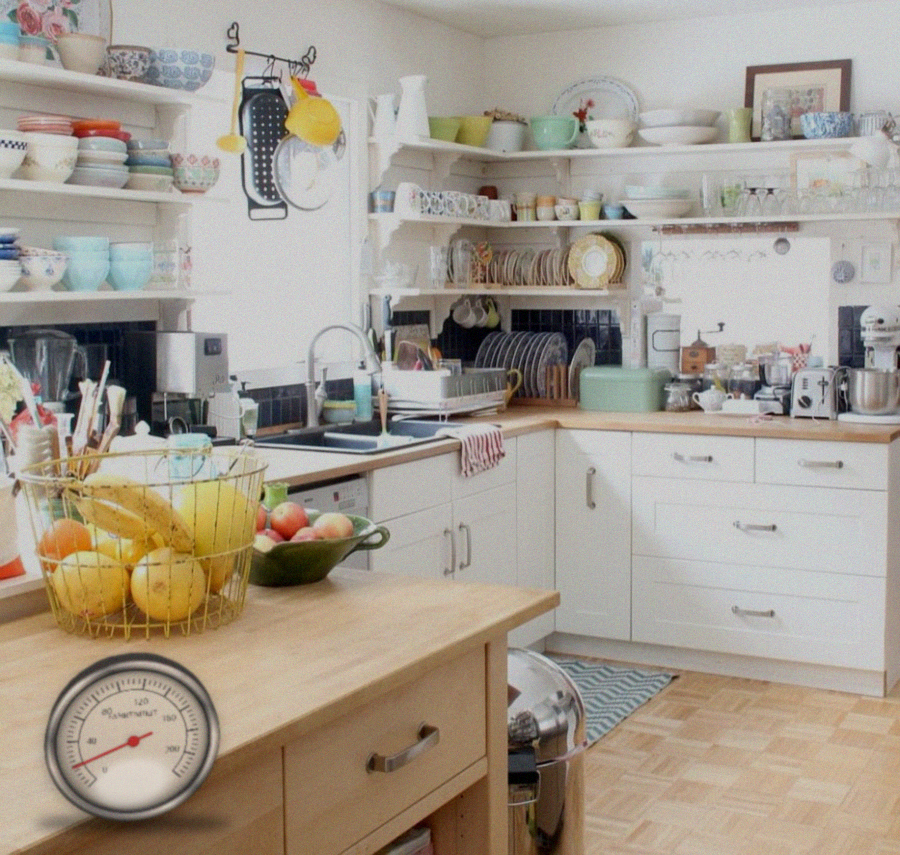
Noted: {"value": 20, "unit": "°F"}
